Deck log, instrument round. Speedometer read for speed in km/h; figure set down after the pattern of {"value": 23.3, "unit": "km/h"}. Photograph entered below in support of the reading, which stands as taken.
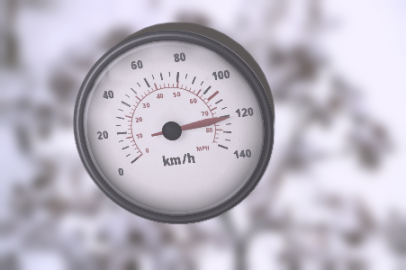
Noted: {"value": 120, "unit": "km/h"}
